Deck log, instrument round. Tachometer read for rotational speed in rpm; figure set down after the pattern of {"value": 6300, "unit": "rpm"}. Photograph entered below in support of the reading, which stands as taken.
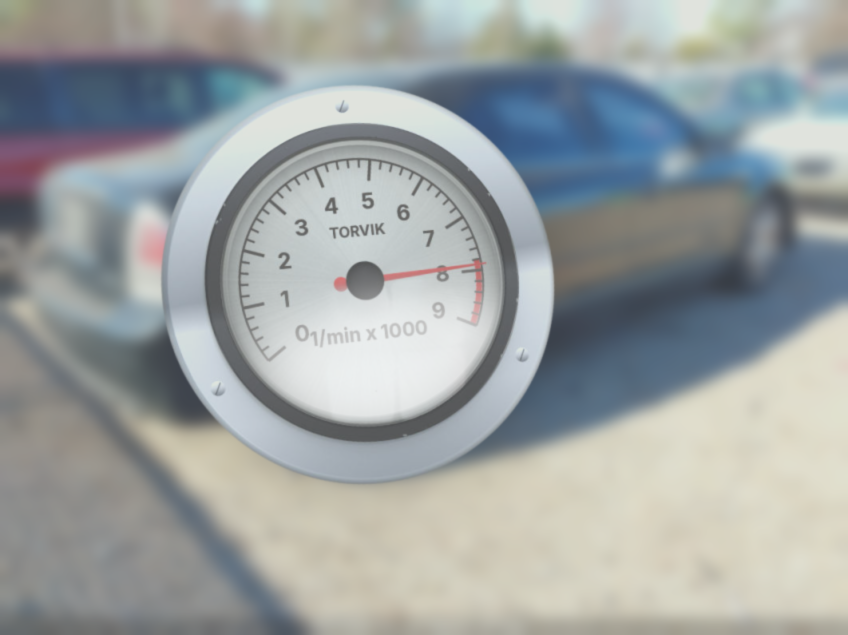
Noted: {"value": 7900, "unit": "rpm"}
